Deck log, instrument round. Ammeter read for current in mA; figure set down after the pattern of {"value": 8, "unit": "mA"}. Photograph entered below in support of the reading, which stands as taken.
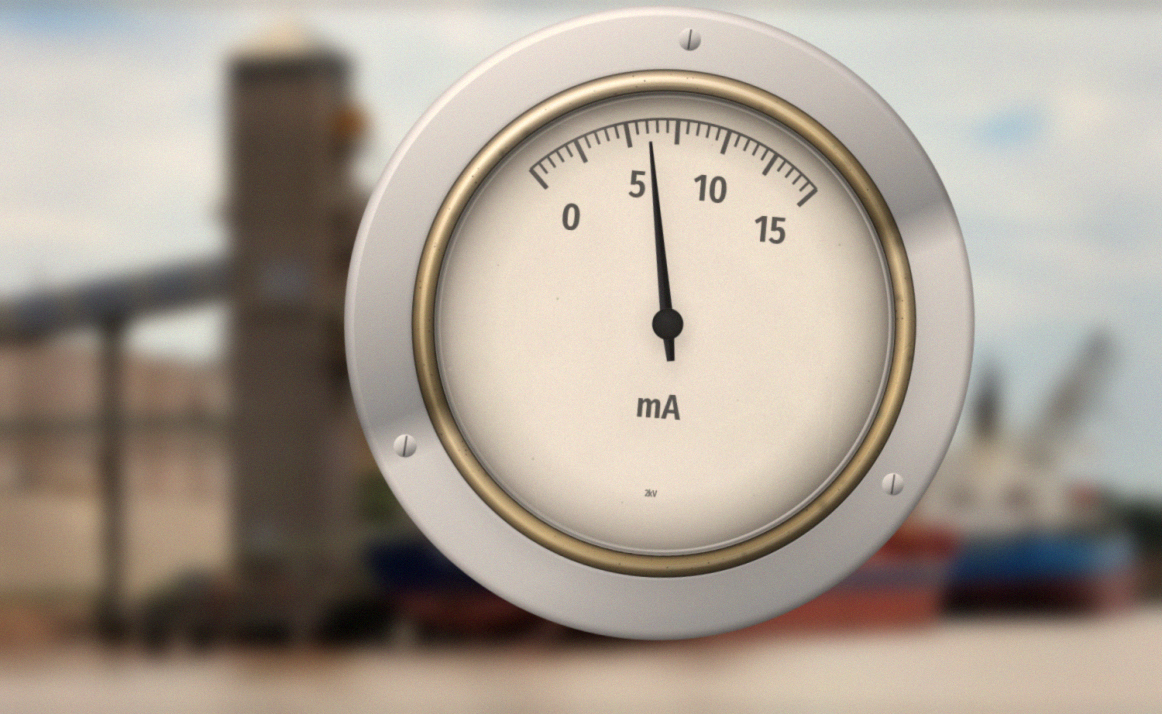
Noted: {"value": 6, "unit": "mA"}
